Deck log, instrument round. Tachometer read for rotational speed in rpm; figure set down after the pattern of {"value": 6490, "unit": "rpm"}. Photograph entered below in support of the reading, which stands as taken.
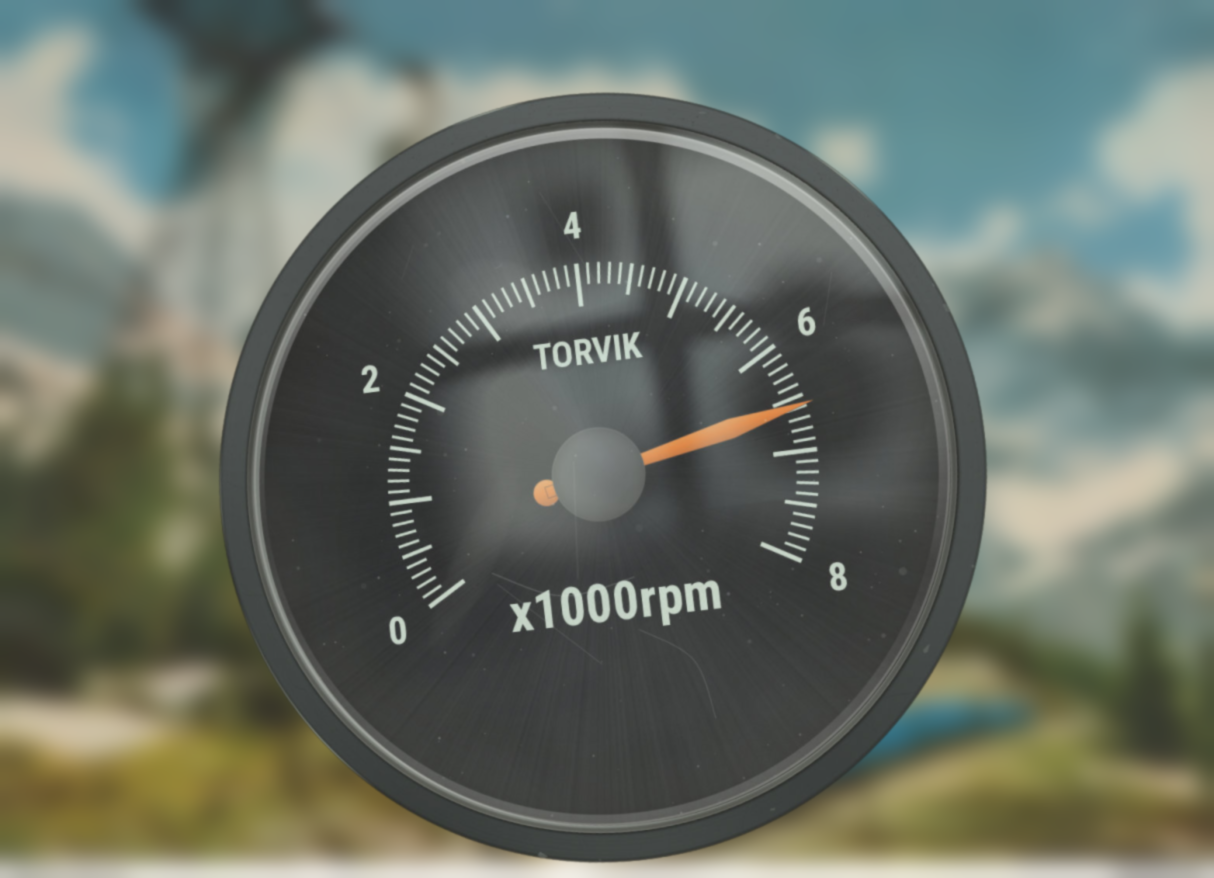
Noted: {"value": 6600, "unit": "rpm"}
